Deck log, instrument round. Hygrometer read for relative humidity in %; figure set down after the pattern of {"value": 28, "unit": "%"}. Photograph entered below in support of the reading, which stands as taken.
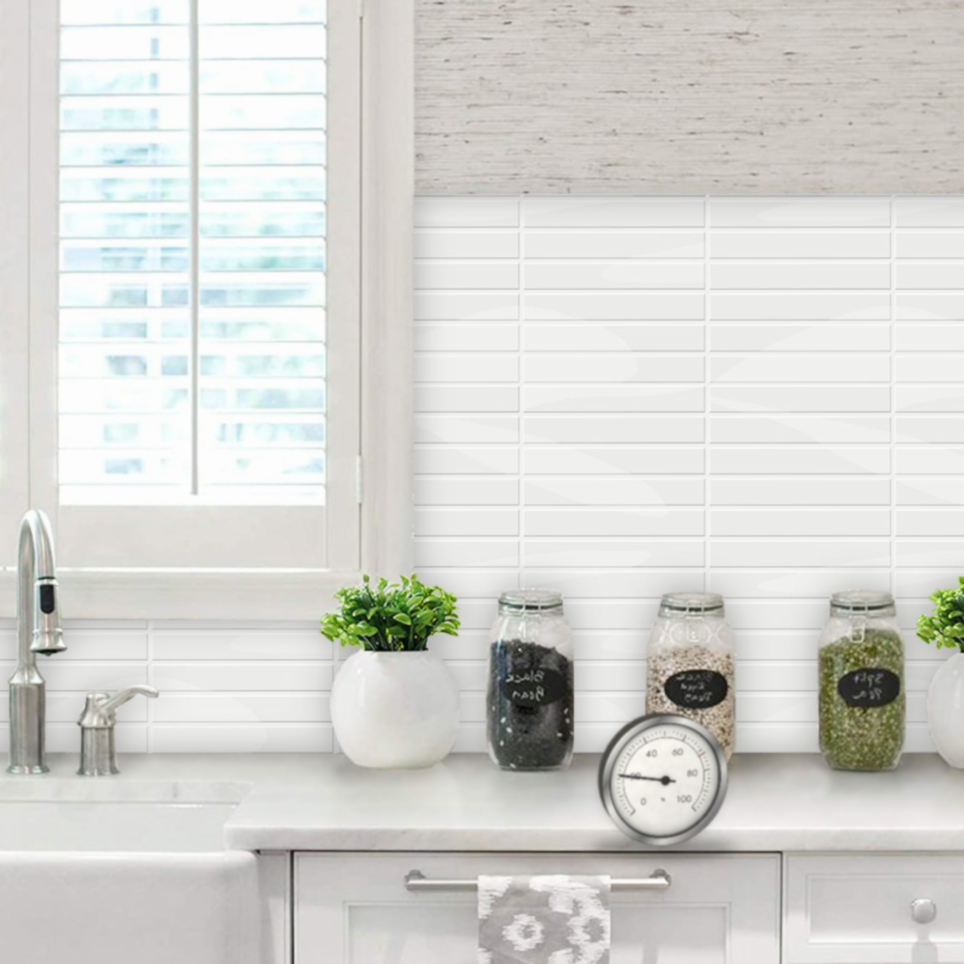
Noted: {"value": 20, "unit": "%"}
